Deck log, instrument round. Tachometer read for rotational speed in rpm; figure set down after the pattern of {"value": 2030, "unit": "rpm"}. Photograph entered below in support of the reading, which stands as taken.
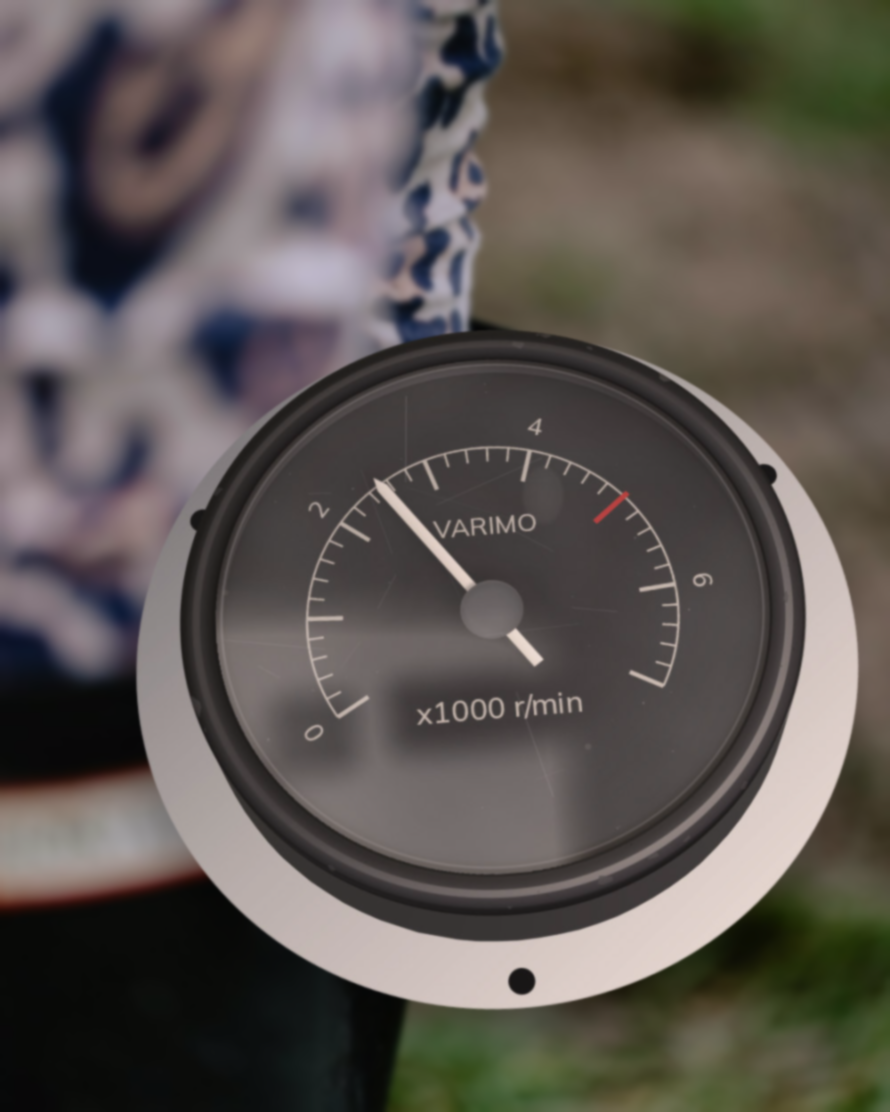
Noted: {"value": 2500, "unit": "rpm"}
